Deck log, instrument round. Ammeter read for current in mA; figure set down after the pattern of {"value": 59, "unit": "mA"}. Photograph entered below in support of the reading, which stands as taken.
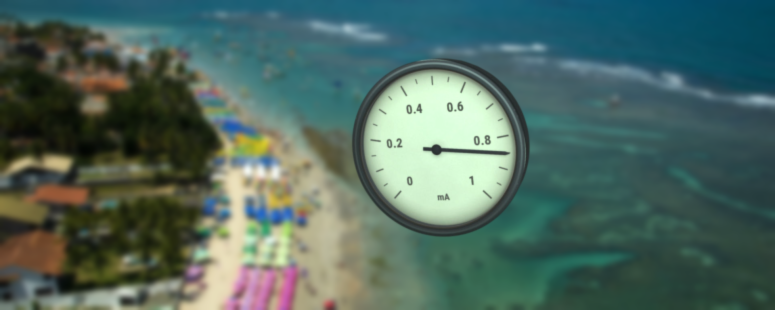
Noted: {"value": 0.85, "unit": "mA"}
